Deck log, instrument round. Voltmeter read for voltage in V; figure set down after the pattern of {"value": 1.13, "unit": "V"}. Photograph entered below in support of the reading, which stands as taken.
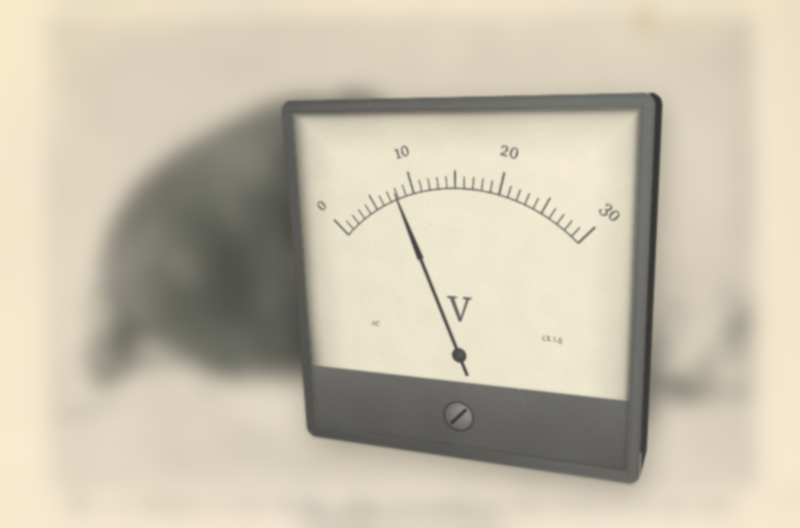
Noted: {"value": 8, "unit": "V"}
